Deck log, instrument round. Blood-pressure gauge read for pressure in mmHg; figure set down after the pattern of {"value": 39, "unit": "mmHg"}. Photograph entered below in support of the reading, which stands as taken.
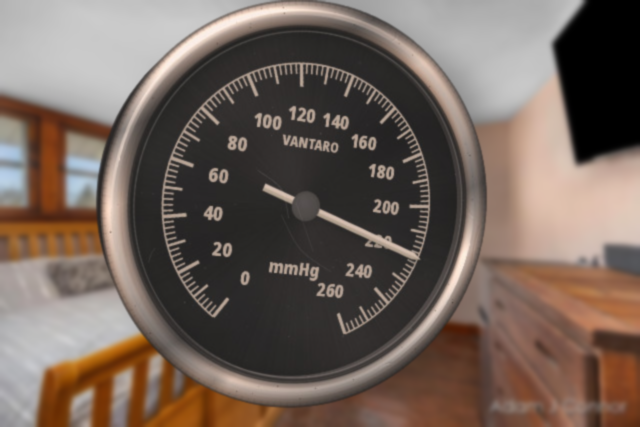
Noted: {"value": 220, "unit": "mmHg"}
